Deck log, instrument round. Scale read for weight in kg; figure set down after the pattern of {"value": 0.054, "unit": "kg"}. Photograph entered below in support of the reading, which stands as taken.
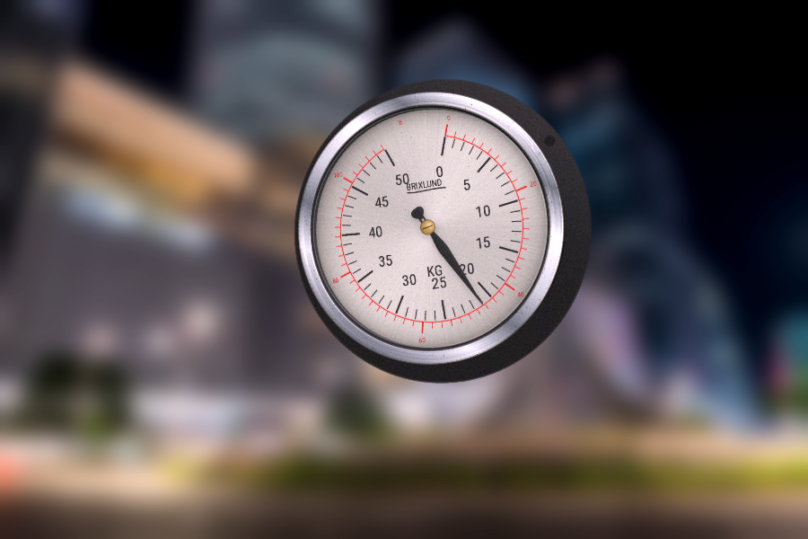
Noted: {"value": 21, "unit": "kg"}
